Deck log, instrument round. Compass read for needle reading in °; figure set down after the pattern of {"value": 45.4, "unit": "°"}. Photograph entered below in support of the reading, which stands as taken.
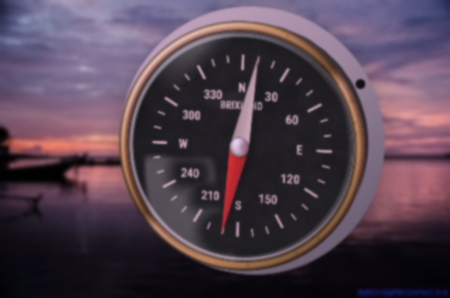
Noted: {"value": 190, "unit": "°"}
